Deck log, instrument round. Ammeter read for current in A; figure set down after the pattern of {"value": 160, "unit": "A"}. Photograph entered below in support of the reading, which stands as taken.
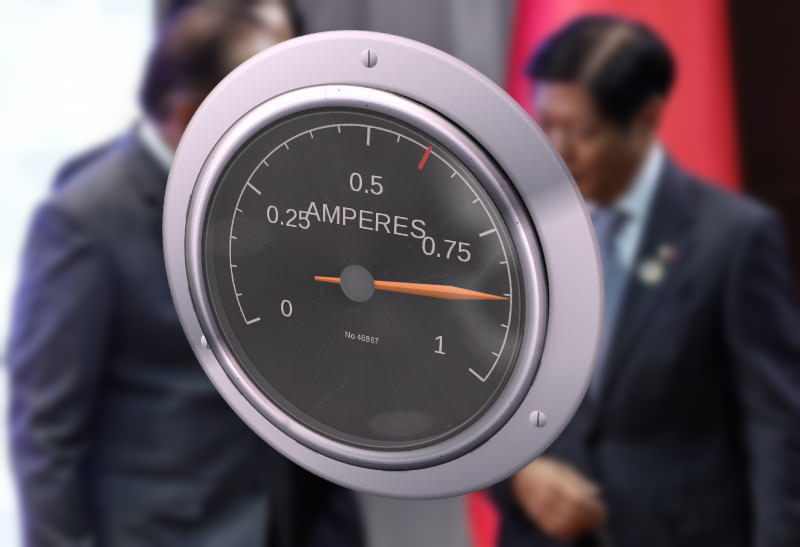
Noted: {"value": 0.85, "unit": "A"}
